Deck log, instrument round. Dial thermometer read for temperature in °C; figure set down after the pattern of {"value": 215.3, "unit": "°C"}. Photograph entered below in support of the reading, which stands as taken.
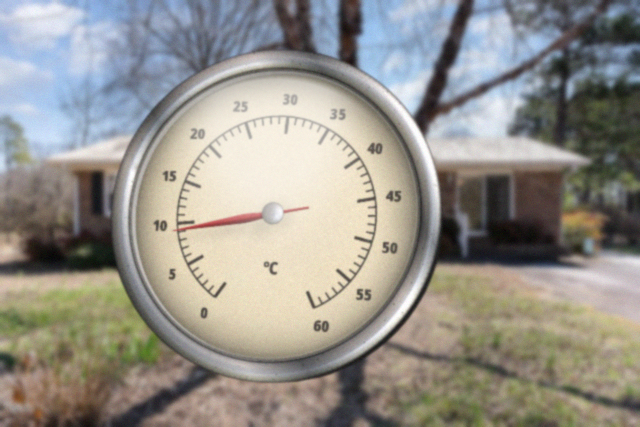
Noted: {"value": 9, "unit": "°C"}
